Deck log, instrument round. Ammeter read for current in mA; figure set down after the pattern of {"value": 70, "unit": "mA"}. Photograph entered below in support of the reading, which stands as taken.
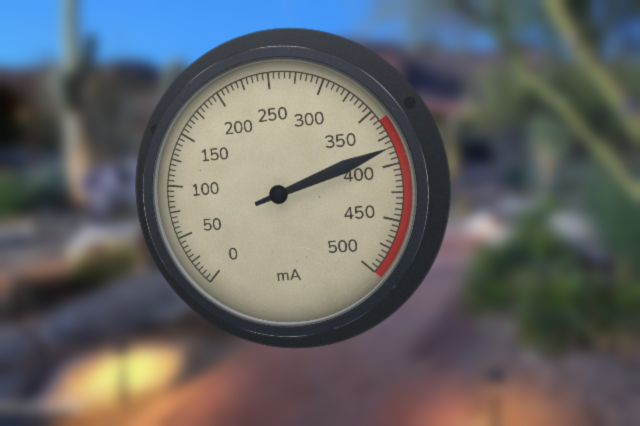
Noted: {"value": 385, "unit": "mA"}
